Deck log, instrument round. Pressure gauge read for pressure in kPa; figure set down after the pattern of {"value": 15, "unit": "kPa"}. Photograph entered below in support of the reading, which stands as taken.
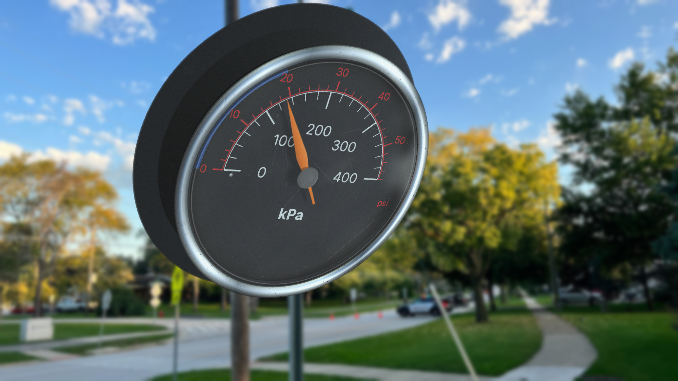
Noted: {"value": 130, "unit": "kPa"}
